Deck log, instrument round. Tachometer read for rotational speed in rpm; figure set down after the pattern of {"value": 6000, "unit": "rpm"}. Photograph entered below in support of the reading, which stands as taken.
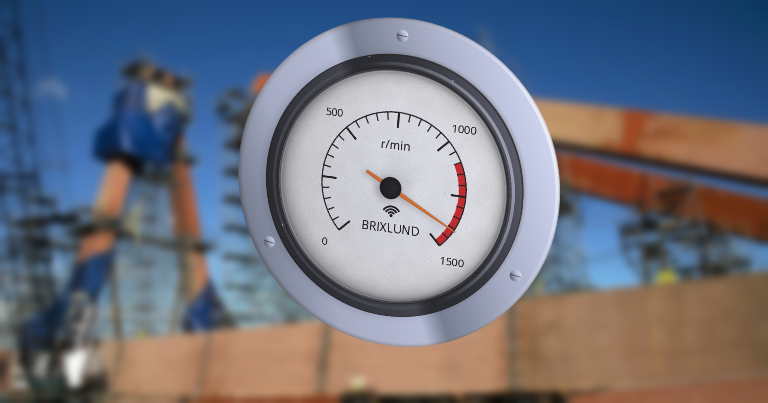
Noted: {"value": 1400, "unit": "rpm"}
